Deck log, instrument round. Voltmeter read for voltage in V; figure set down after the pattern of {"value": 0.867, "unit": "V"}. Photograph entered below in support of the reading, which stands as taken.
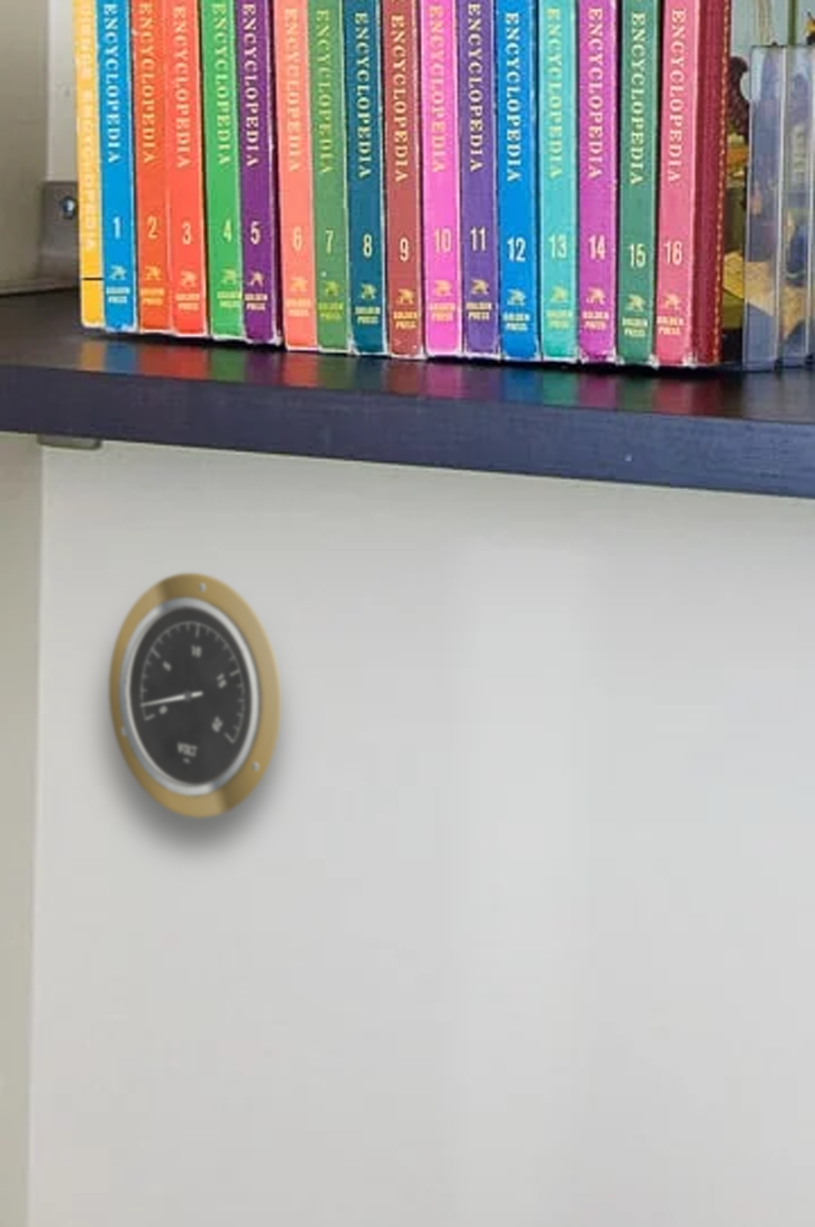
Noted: {"value": 1, "unit": "V"}
